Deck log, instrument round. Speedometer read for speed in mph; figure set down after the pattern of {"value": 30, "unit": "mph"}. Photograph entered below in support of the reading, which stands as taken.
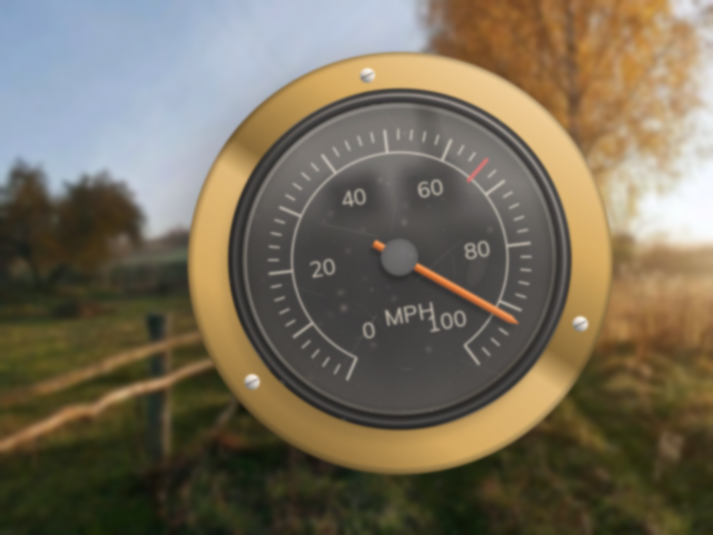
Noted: {"value": 92, "unit": "mph"}
